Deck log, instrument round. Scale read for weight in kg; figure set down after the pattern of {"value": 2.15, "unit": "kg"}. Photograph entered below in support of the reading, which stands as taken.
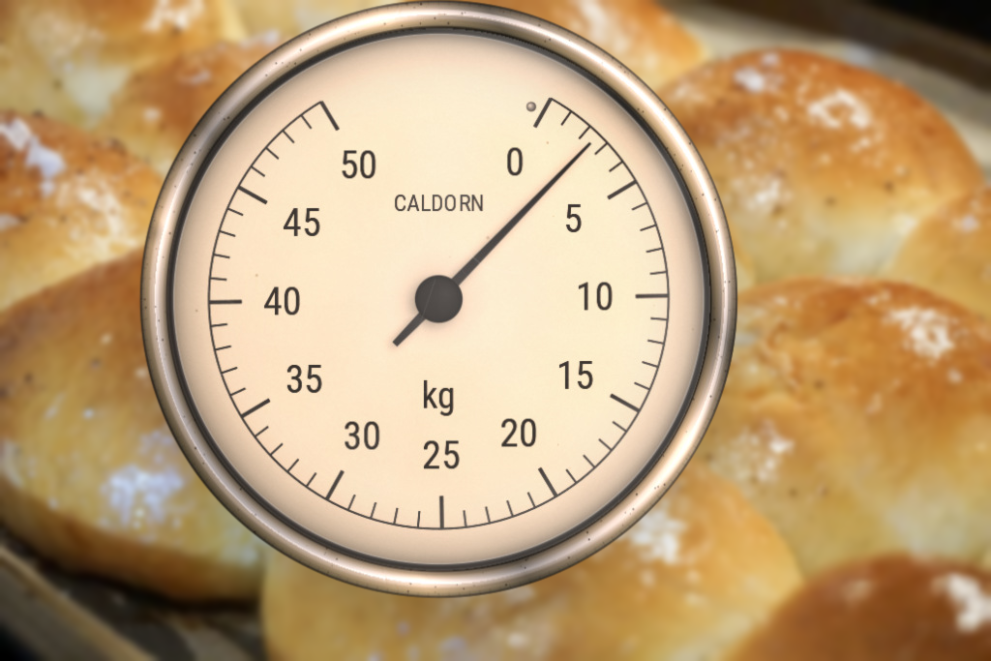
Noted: {"value": 2.5, "unit": "kg"}
